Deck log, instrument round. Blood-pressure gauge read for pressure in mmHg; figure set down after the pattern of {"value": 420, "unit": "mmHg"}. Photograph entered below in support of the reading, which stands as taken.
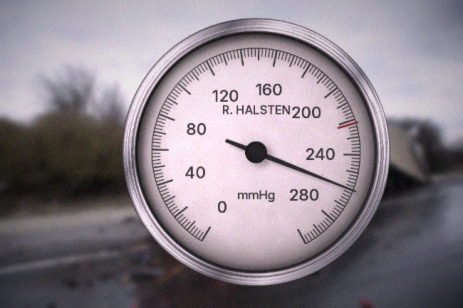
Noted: {"value": 260, "unit": "mmHg"}
